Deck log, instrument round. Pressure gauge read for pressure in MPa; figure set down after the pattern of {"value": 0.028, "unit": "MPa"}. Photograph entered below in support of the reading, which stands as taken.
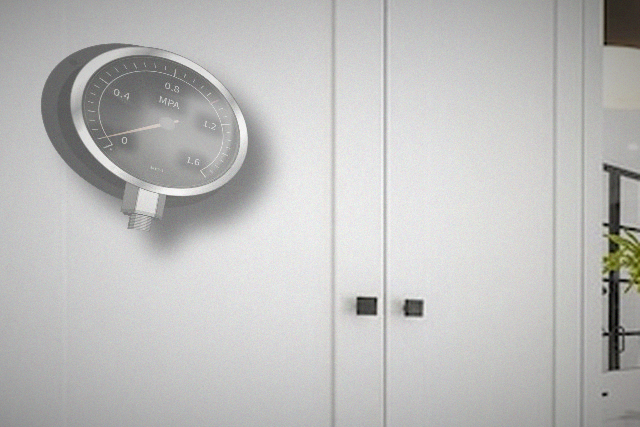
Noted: {"value": 0.05, "unit": "MPa"}
